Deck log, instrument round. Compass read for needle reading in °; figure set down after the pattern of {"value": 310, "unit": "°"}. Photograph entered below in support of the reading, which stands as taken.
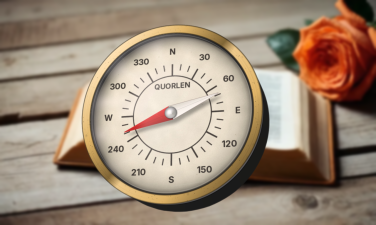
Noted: {"value": 250, "unit": "°"}
